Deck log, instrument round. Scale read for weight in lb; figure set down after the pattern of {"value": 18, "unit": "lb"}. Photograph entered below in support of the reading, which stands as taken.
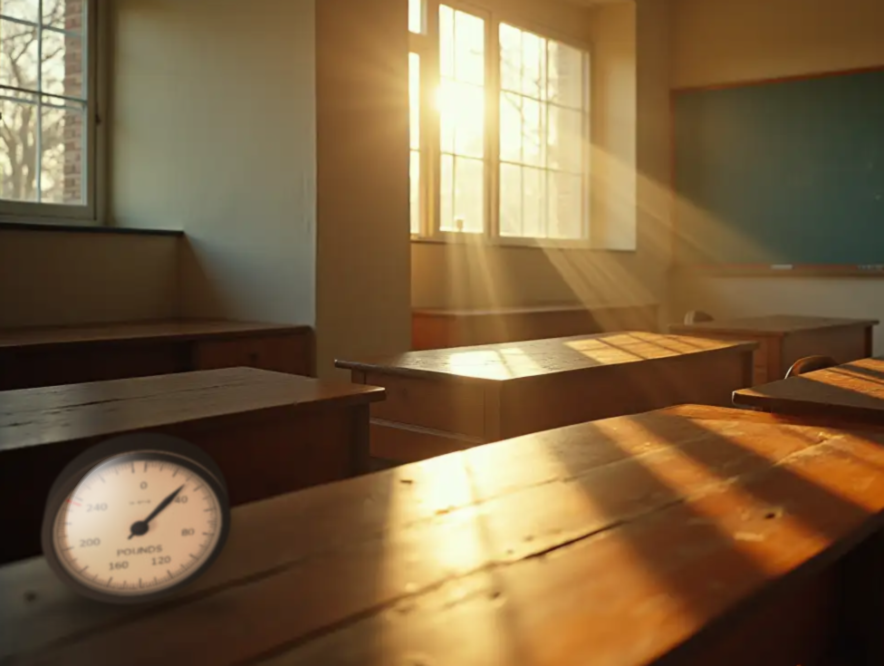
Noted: {"value": 30, "unit": "lb"}
